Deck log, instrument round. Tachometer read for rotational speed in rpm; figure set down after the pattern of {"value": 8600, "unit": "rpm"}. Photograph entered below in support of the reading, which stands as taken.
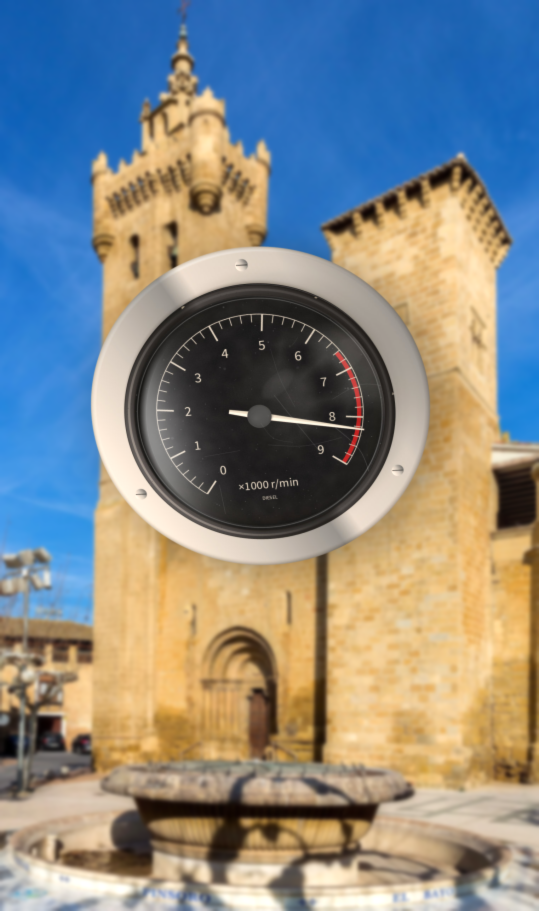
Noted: {"value": 8200, "unit": "rpm"}
